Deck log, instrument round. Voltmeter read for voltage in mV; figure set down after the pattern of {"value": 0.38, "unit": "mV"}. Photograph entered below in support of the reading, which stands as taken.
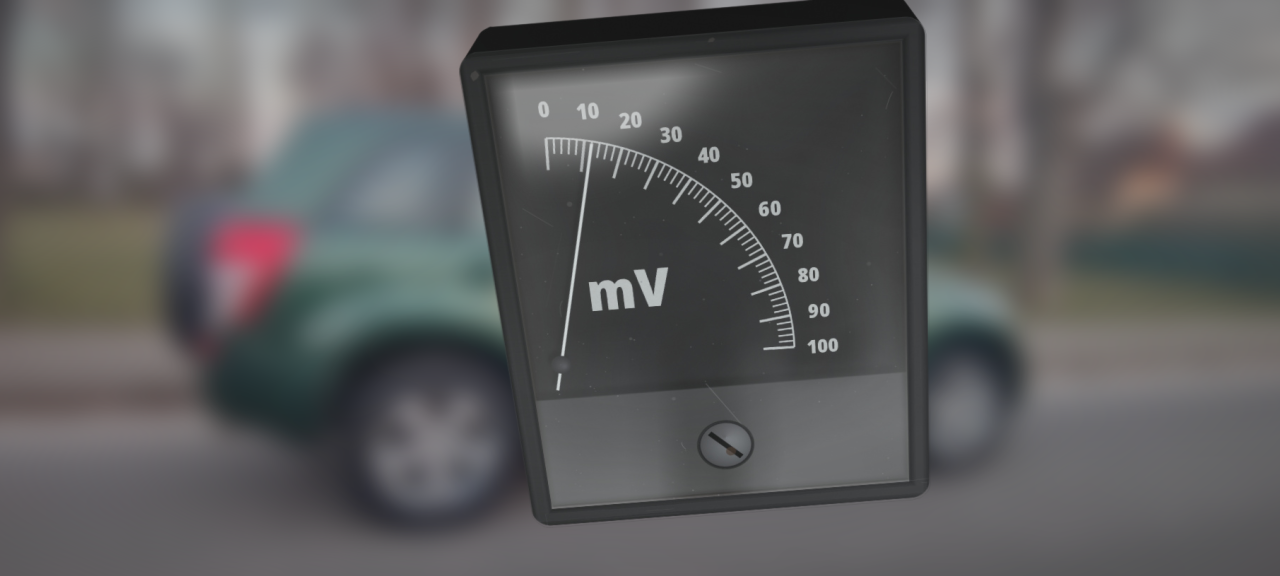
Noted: {"value": 12, "unit": "mV"}
